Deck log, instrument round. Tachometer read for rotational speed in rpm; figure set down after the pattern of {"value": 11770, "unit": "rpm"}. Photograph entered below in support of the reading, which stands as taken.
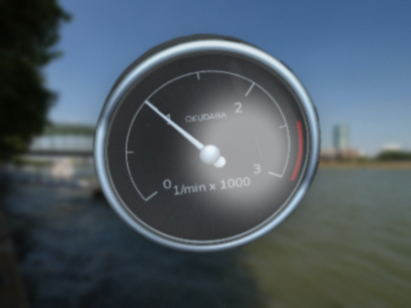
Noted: {"value": 1000, "unit": "rpm"}
